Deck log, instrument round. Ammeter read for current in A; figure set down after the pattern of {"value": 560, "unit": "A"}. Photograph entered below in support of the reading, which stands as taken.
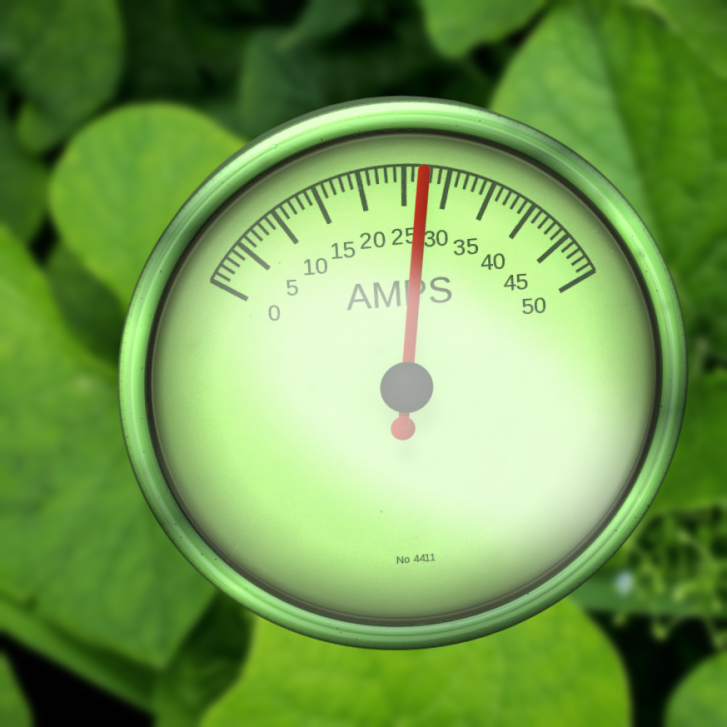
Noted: {"value": 27, "unit": "A"}
